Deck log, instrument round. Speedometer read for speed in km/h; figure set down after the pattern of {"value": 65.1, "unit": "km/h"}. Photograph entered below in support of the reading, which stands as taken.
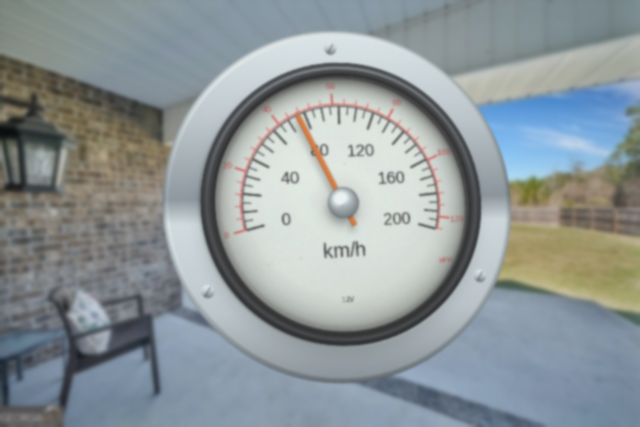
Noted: {"value": 75, "unit": "km/h"}
